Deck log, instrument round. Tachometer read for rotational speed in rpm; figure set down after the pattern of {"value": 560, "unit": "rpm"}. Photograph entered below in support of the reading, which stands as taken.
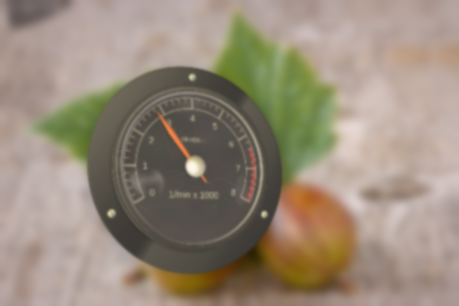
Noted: {"value": 2800, "unit": "rpm"}
